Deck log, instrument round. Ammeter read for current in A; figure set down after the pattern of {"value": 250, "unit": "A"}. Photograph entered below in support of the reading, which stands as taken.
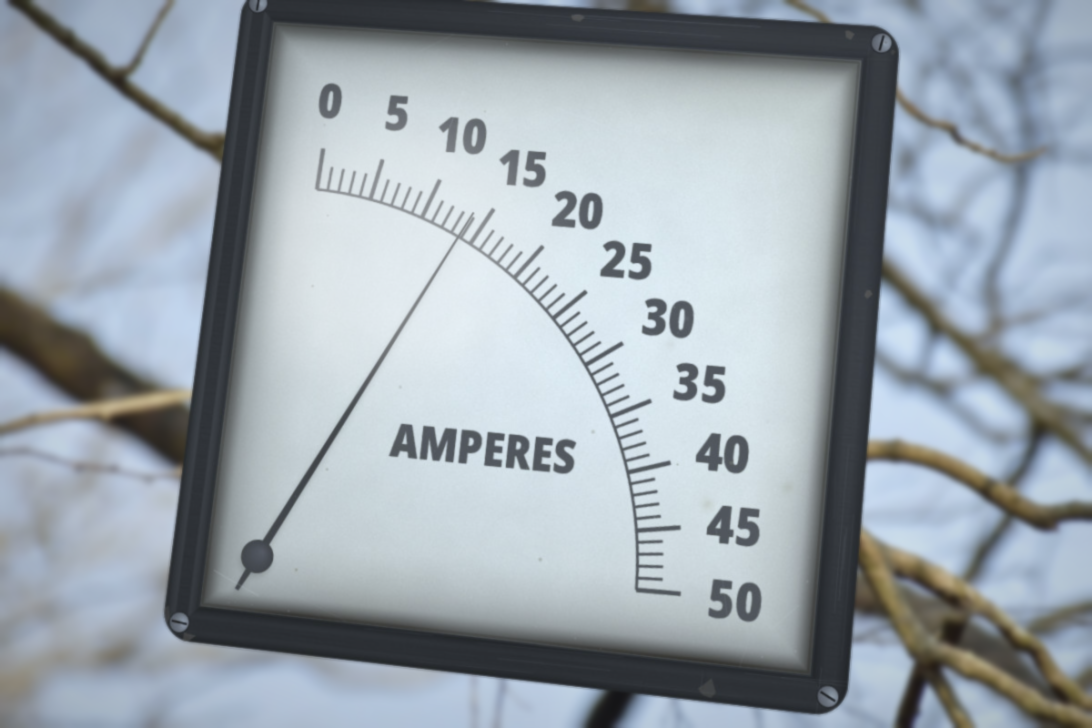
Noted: {"value": 14, "unit": "A"}
